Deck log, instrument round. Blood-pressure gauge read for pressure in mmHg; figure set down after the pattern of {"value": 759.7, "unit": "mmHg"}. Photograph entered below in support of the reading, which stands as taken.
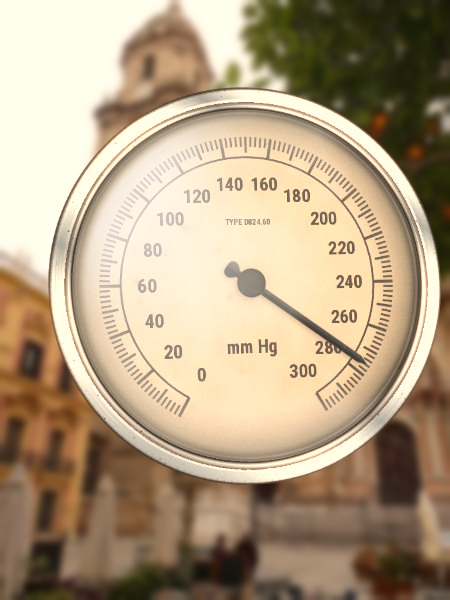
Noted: {"value": 276, "unit": "mmHg"}
